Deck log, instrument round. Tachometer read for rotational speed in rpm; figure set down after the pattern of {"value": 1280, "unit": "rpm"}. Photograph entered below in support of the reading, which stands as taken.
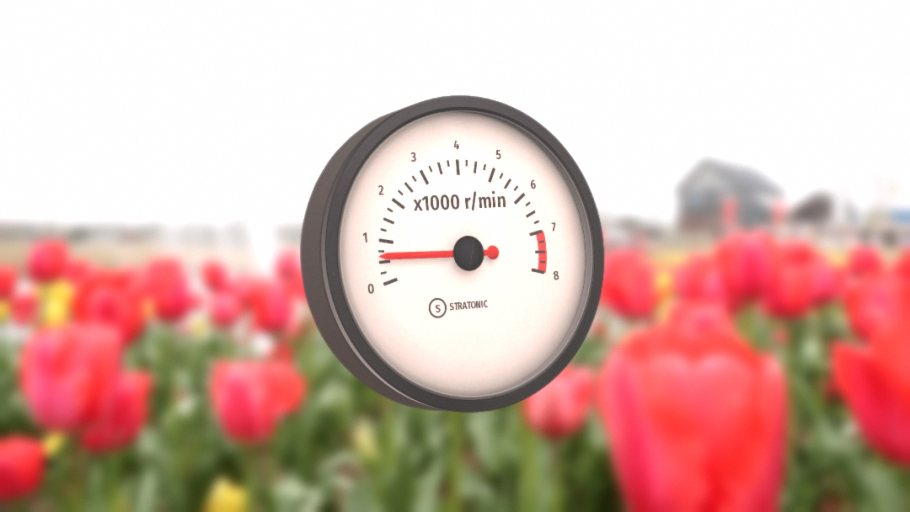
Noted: {"value": 625, "unit": "rpm"}
